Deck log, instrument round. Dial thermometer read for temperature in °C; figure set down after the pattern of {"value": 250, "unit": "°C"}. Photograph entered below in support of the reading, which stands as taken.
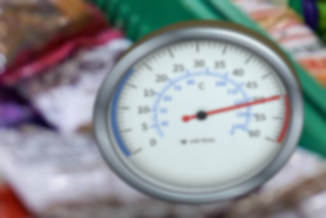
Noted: {"value": 50, "unit": "°C"}
